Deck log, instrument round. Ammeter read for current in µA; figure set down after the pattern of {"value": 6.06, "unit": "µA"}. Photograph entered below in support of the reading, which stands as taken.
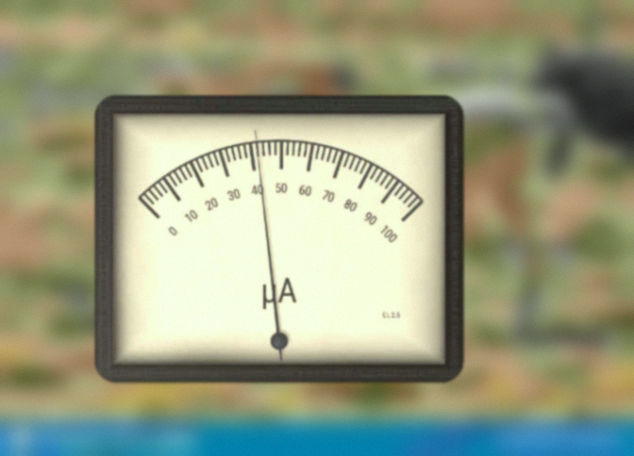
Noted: {"value": 42, "unit": "µA"}
